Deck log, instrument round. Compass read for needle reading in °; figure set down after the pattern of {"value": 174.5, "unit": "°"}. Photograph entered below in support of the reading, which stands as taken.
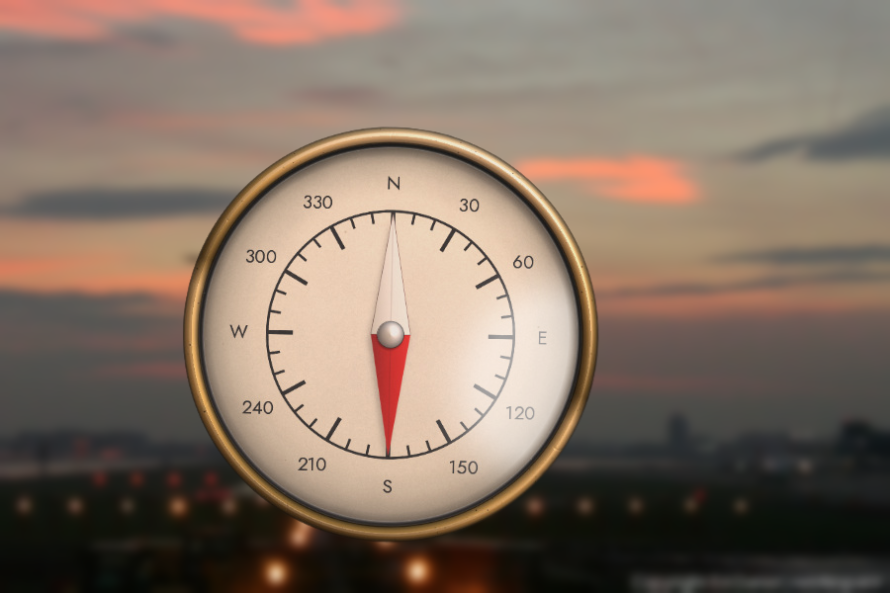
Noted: {"value": 180, "unit": "°"}
